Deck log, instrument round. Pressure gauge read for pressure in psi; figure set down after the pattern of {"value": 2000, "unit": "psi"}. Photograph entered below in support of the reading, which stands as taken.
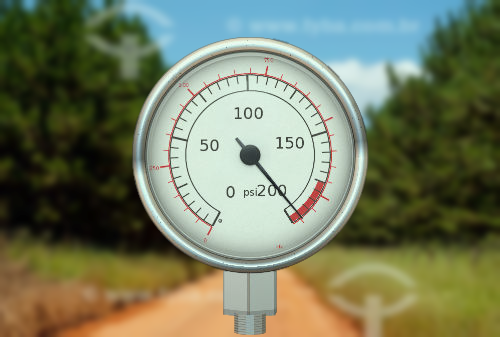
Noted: {"value": 195, "unit": "psi"}
